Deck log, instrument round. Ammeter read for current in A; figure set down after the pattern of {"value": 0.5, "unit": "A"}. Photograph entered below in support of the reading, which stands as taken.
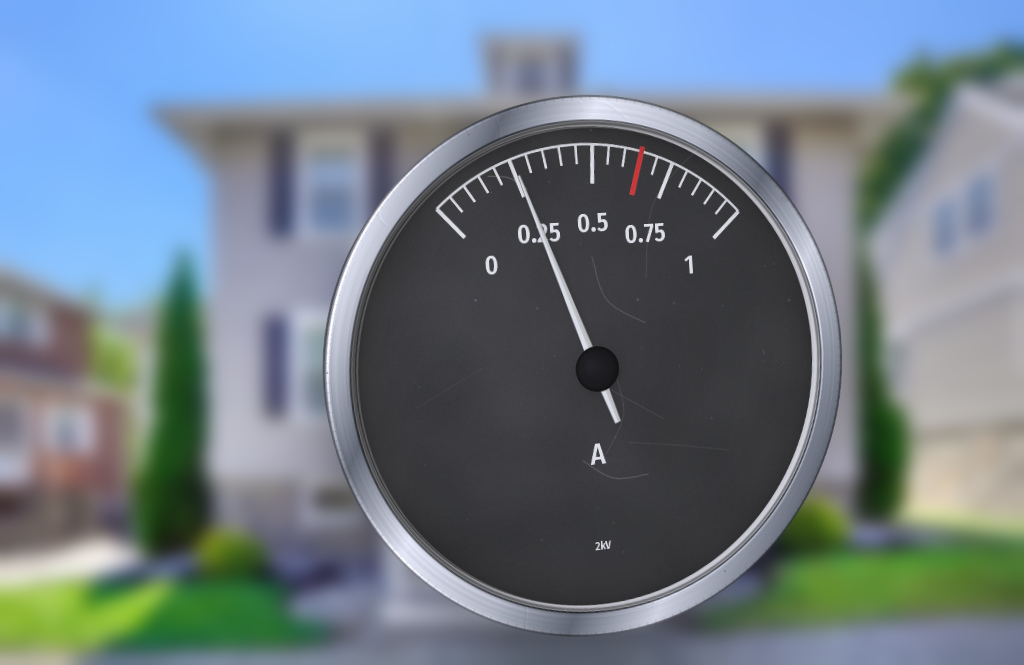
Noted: {"value": 0.25, "unit": "A"}
